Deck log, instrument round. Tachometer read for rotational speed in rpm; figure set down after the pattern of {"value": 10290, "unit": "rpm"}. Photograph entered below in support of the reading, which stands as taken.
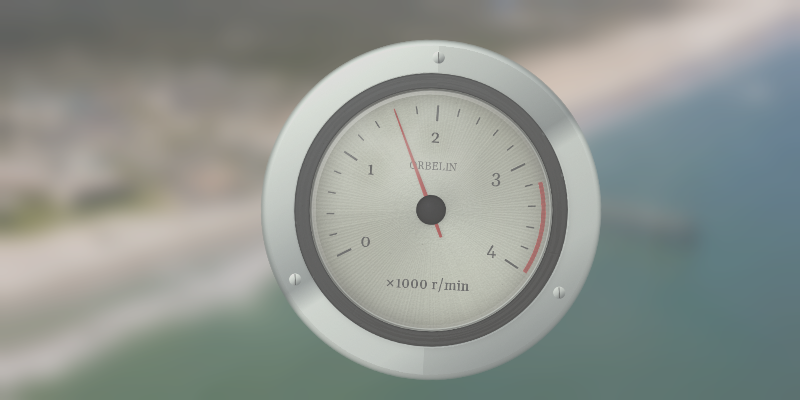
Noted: {"value": 1600, "unit": "rpm"}
